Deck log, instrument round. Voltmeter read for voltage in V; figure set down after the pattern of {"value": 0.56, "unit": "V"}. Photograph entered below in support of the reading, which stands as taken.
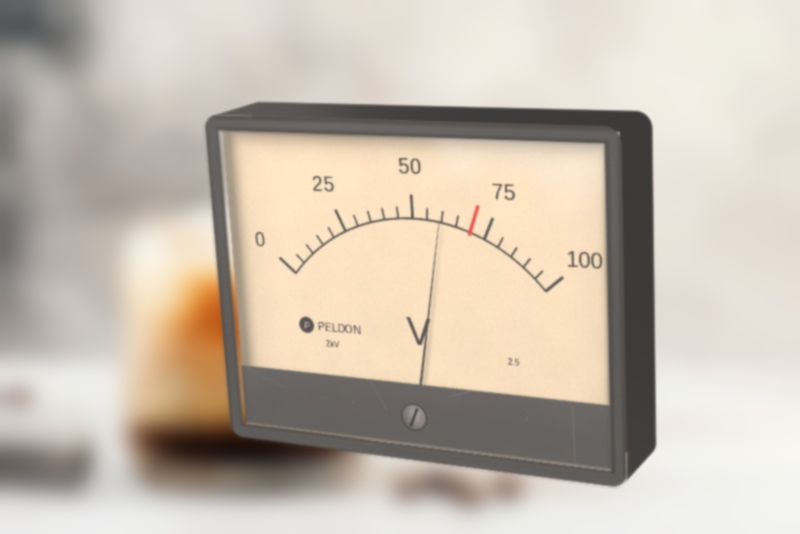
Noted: {"value": 60, "unit": "V"}
